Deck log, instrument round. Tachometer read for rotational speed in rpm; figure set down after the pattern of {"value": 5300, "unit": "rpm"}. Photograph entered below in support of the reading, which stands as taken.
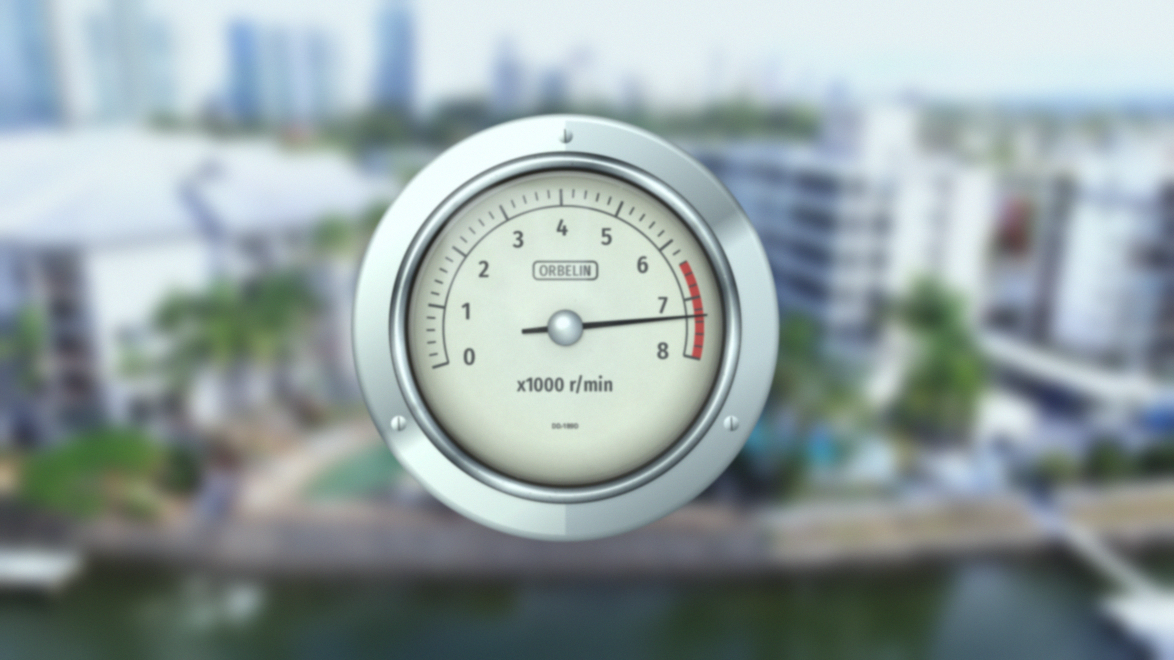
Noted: {"value": 7300, "unit": "rpm"}
